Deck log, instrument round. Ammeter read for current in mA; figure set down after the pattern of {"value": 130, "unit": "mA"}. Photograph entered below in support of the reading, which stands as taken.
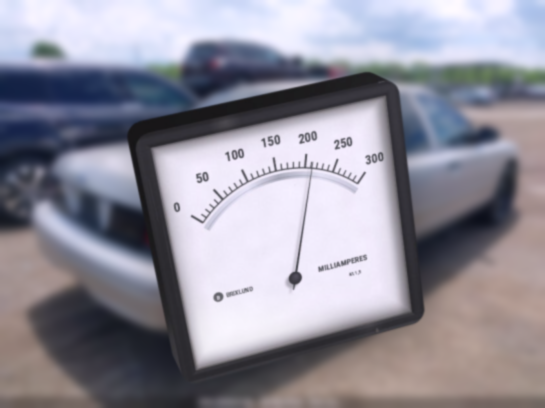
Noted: {"value": 210, "unit": "mA"}
